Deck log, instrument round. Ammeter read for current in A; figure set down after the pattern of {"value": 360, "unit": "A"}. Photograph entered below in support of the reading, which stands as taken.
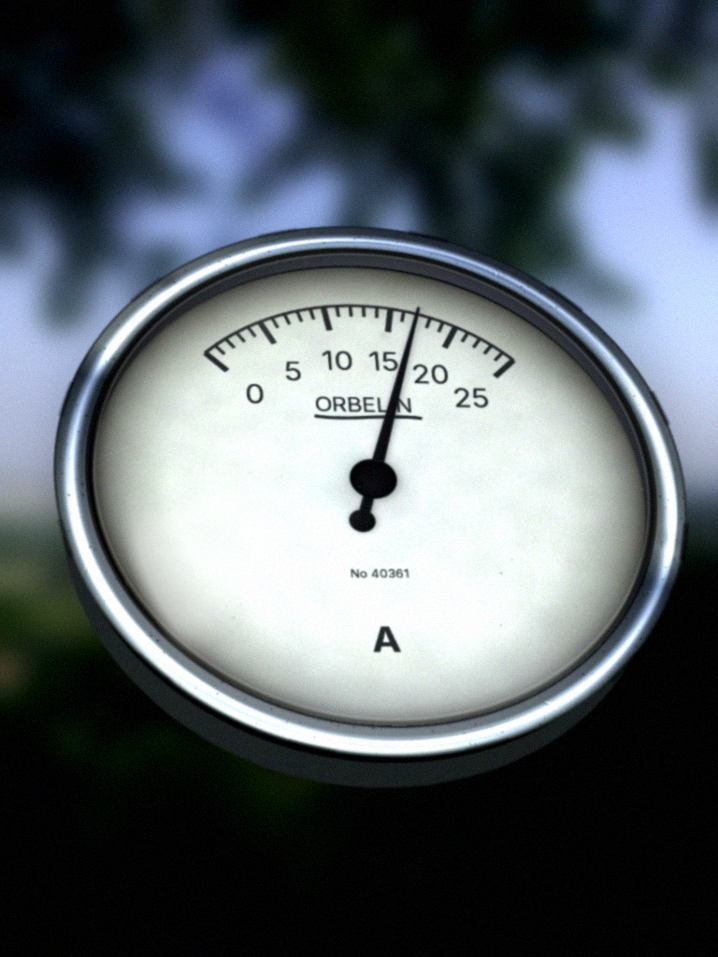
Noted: {"value": 17, "unit": "A"}
